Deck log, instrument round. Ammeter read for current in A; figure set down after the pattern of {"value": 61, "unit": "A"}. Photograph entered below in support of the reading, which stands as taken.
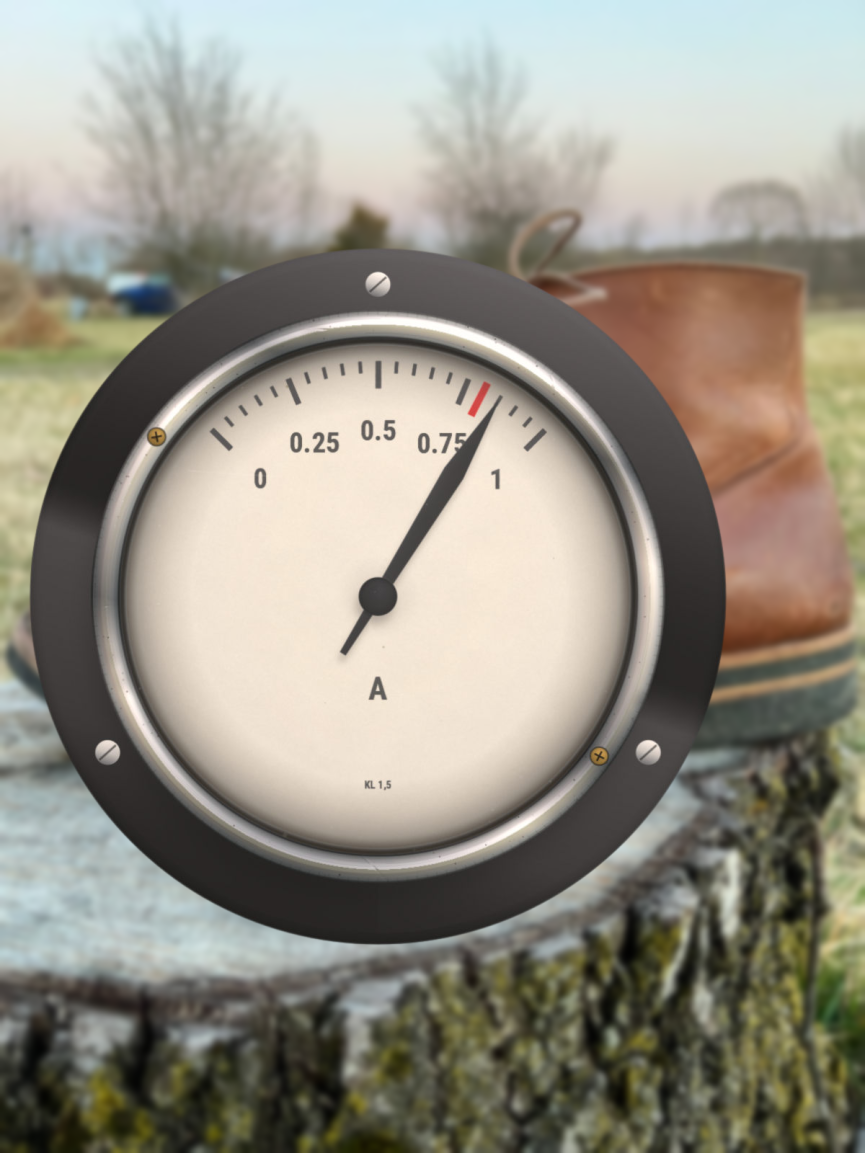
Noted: {"value": 0.85, "unit": "A"}
